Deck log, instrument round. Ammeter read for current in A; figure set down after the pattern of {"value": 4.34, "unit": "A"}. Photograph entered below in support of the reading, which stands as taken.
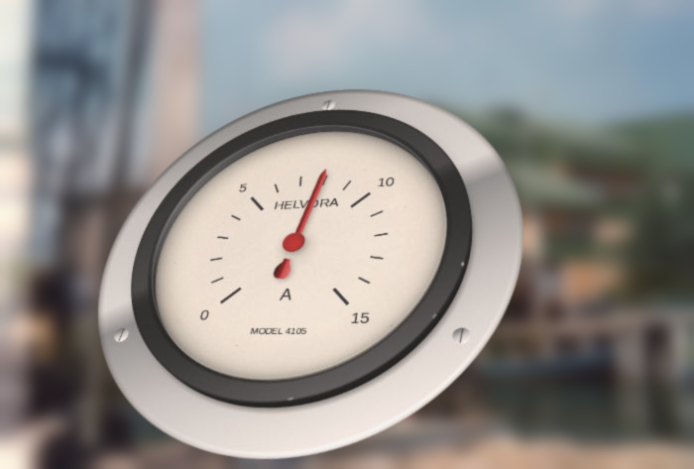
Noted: {"value": 8, "unit": "A"}
